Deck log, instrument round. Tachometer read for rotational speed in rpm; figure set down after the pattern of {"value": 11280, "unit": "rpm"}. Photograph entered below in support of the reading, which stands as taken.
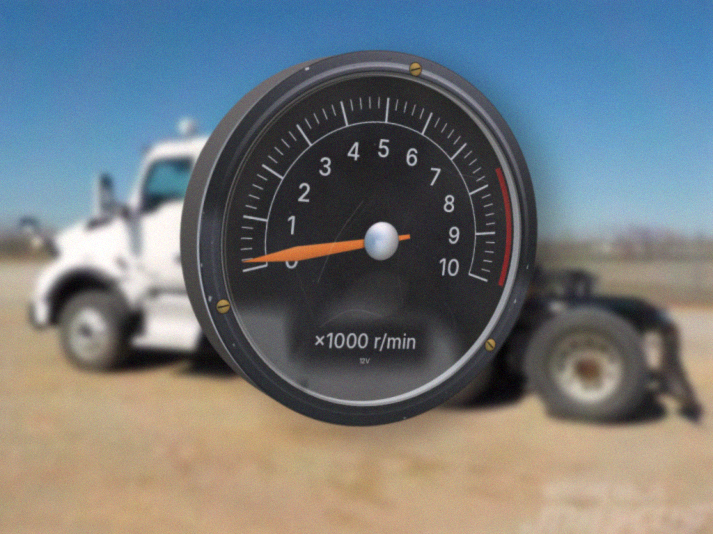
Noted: {"value": 200, "unit": "rpm"}
